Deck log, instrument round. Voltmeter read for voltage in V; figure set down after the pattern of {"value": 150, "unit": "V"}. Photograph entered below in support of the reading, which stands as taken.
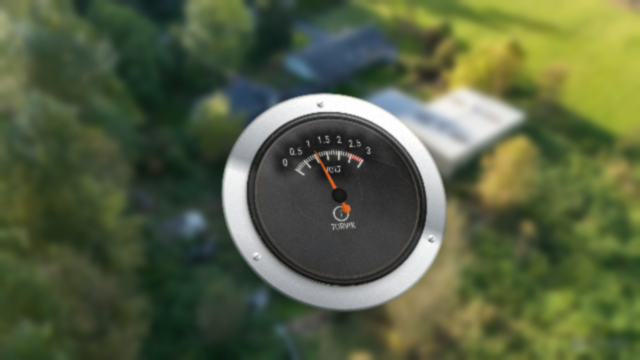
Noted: {"value": 1, "unit": "V"}
